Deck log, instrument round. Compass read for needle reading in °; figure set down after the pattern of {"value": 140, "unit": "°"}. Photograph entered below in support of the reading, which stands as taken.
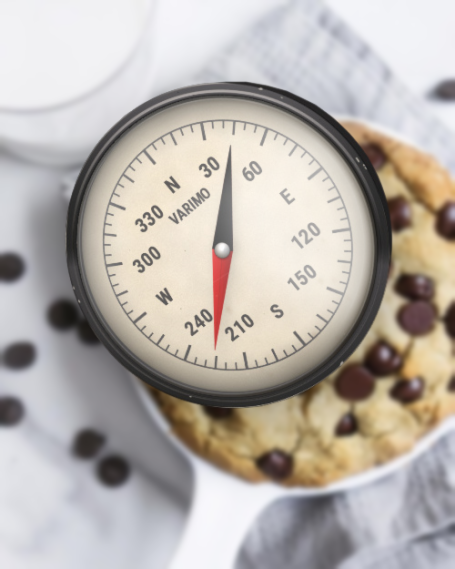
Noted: {"value": 225, "unit": "°"}
